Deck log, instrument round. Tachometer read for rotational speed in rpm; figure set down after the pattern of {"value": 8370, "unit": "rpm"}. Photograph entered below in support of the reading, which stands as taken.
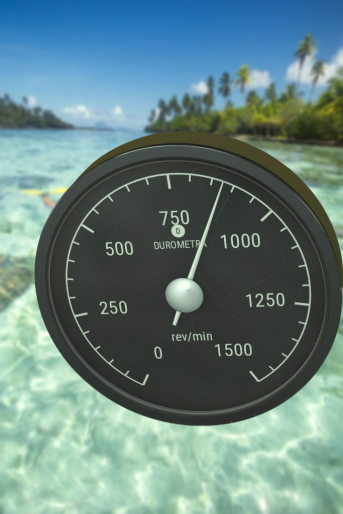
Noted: {"value": 875, "unit": "rpm"}
